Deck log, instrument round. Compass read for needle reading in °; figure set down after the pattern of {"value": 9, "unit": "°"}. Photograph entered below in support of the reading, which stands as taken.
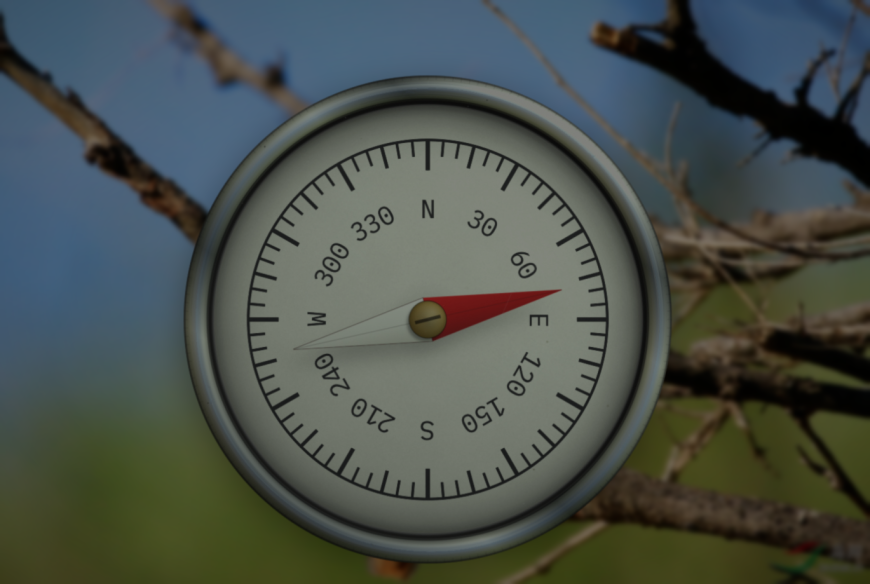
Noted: {"value": 77.5, "unit": "°"}
